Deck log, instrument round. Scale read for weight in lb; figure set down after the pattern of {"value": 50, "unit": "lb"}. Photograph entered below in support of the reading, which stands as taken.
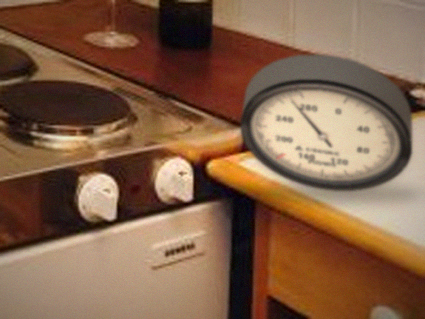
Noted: {"value": 270, "unit": "lb"}
